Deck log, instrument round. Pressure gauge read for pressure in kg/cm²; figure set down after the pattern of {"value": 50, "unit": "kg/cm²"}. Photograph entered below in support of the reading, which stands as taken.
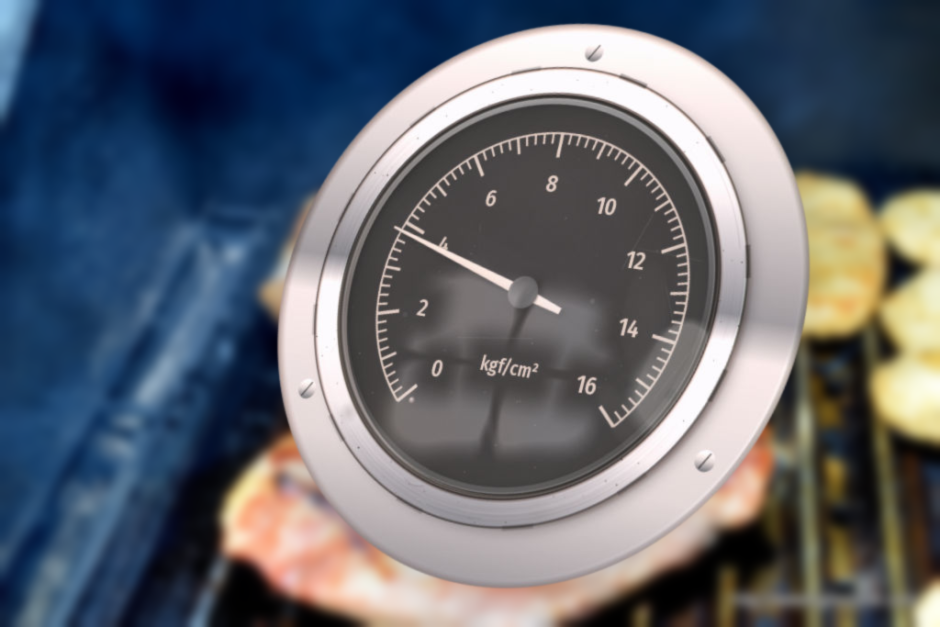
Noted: {"value": 3.8, "unit": "kg/cm²"}
